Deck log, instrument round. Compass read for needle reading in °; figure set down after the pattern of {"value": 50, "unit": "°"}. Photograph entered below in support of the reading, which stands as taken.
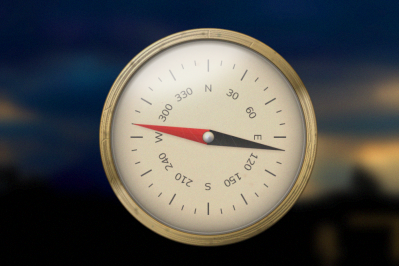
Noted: {"value": 280, "unit": "°"}
